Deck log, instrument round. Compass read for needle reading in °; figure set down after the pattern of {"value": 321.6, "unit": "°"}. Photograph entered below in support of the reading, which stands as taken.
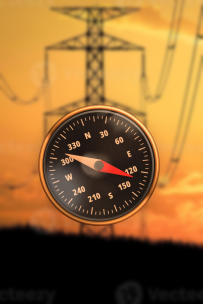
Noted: {"value": 130, "unit": "°"}
